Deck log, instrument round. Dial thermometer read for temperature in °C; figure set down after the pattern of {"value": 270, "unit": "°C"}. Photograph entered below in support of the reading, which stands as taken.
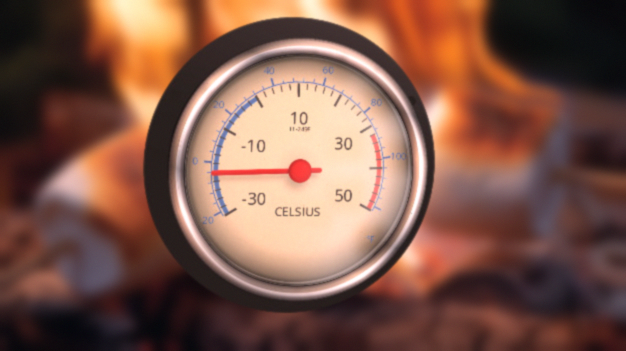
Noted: {"value": -20, "unit": "°C"}
